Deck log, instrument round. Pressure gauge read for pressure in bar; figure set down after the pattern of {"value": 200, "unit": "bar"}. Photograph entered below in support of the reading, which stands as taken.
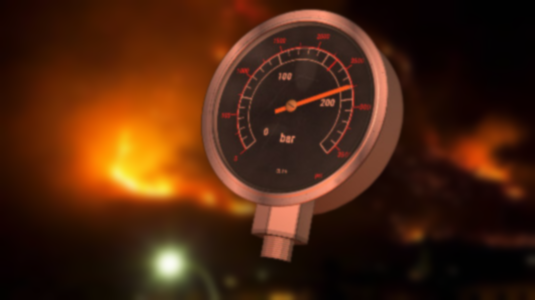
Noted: {"value": 190, "unit": "bar"}
